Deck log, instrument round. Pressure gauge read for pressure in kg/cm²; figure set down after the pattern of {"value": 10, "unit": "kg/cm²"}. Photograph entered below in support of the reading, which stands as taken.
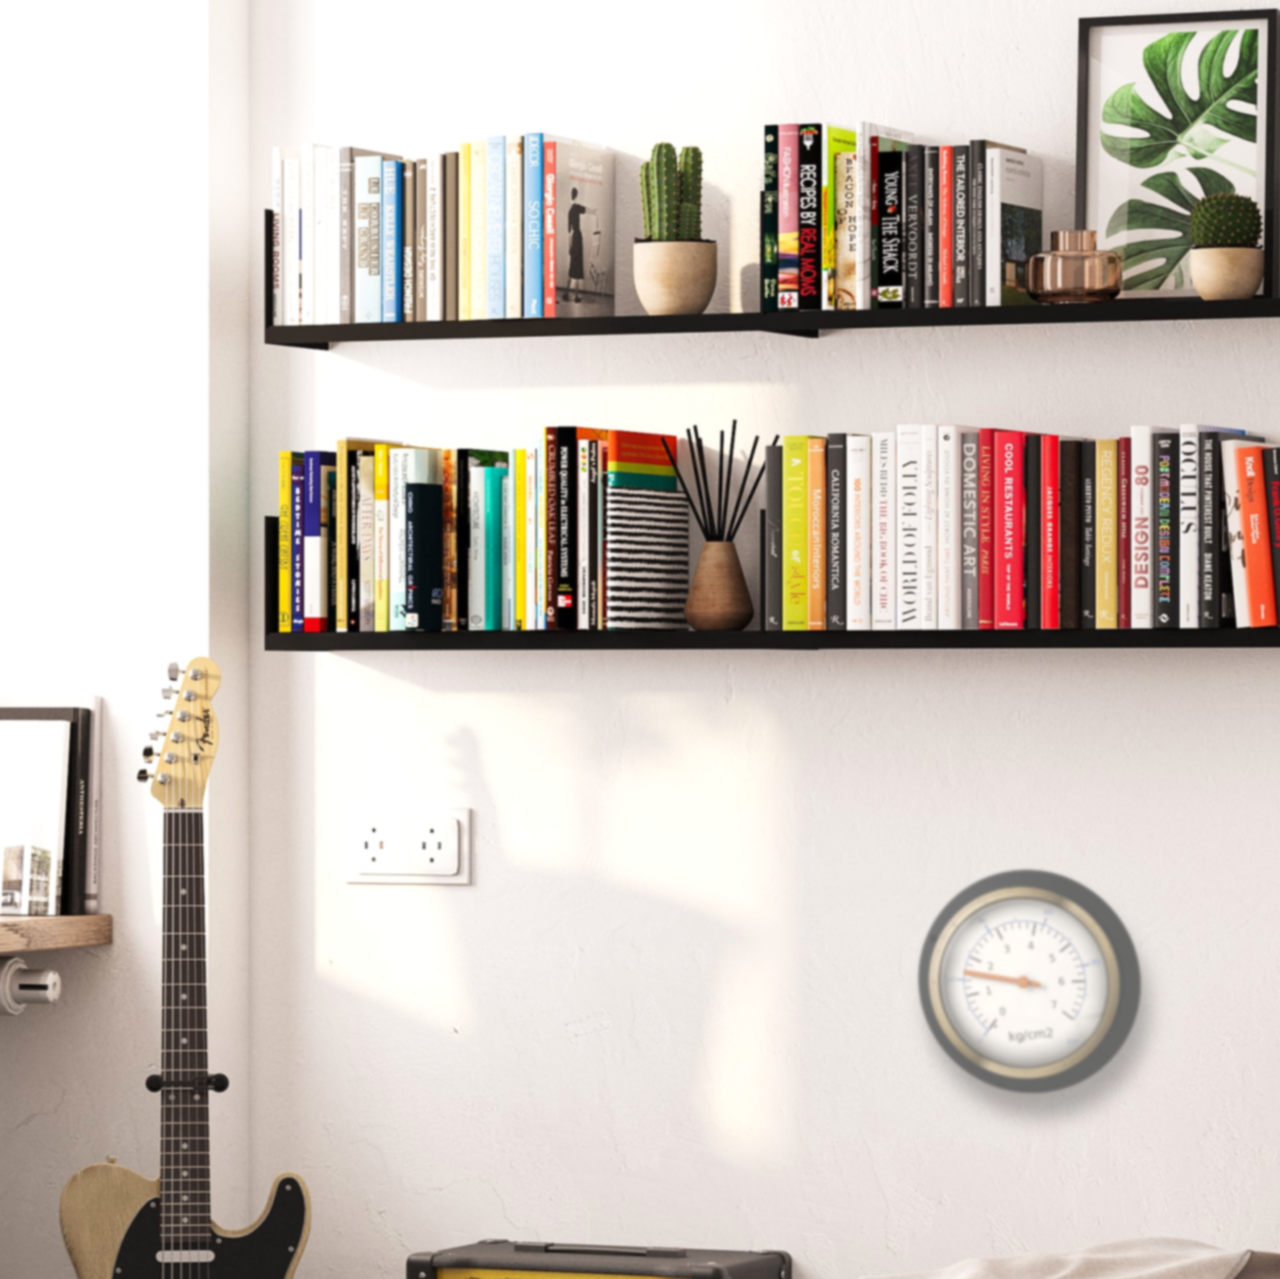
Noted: {"value": 1.6, "unit": "kg/cm²"}
